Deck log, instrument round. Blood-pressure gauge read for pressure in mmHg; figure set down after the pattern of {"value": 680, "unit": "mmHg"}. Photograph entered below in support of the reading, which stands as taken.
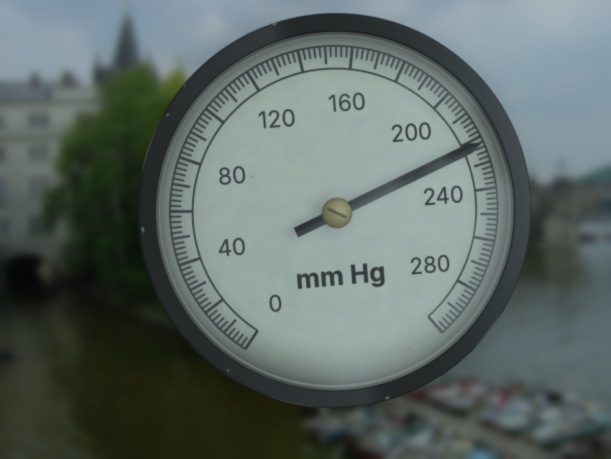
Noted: {"value": 222, "unit": "mmHg"}
